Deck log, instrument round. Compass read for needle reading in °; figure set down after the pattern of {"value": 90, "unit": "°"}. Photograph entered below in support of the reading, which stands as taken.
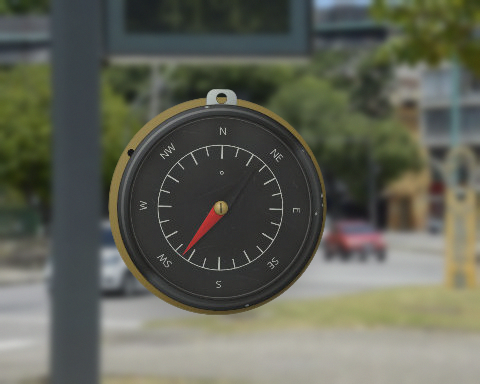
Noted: {"value": 217.5, "unit": "°"}
